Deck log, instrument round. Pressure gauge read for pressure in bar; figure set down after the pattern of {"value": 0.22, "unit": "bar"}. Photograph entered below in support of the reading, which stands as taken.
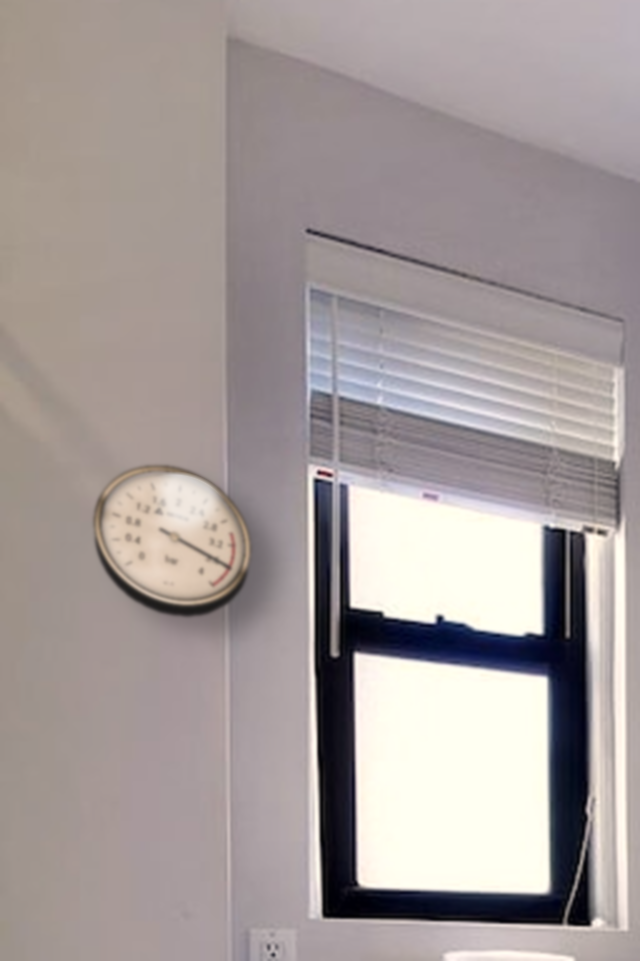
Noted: {"value": 3.6, "unit": "bar"}
